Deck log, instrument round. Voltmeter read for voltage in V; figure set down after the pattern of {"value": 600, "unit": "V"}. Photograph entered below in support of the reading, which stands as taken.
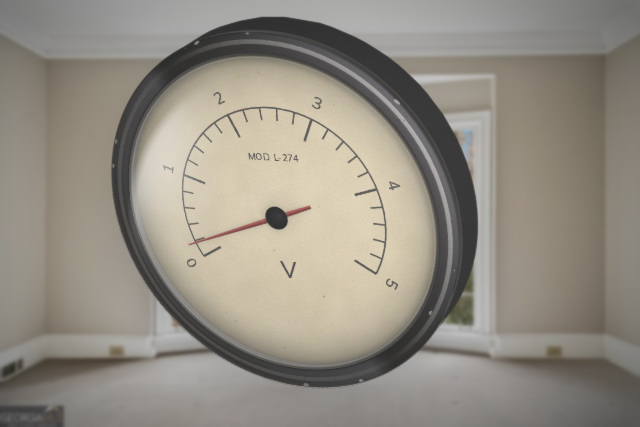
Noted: {"value": 0.2, "unit": "V"}
